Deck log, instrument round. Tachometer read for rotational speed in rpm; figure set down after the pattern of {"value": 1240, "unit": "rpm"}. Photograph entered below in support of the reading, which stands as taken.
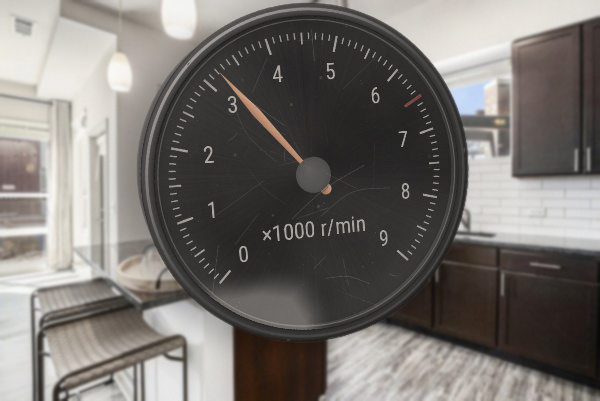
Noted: {"value": 3200, "unit": "rpm"}
